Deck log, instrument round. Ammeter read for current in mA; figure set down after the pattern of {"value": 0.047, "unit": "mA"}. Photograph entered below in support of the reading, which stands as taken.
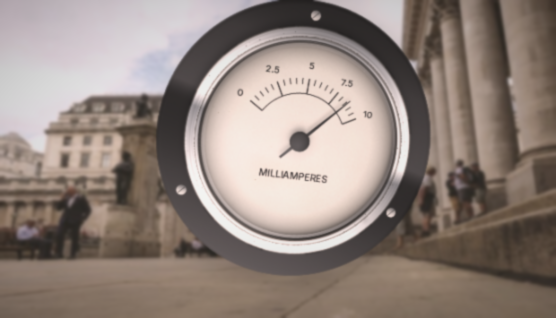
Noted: {"value": 8.5, "unit": "mA"}
